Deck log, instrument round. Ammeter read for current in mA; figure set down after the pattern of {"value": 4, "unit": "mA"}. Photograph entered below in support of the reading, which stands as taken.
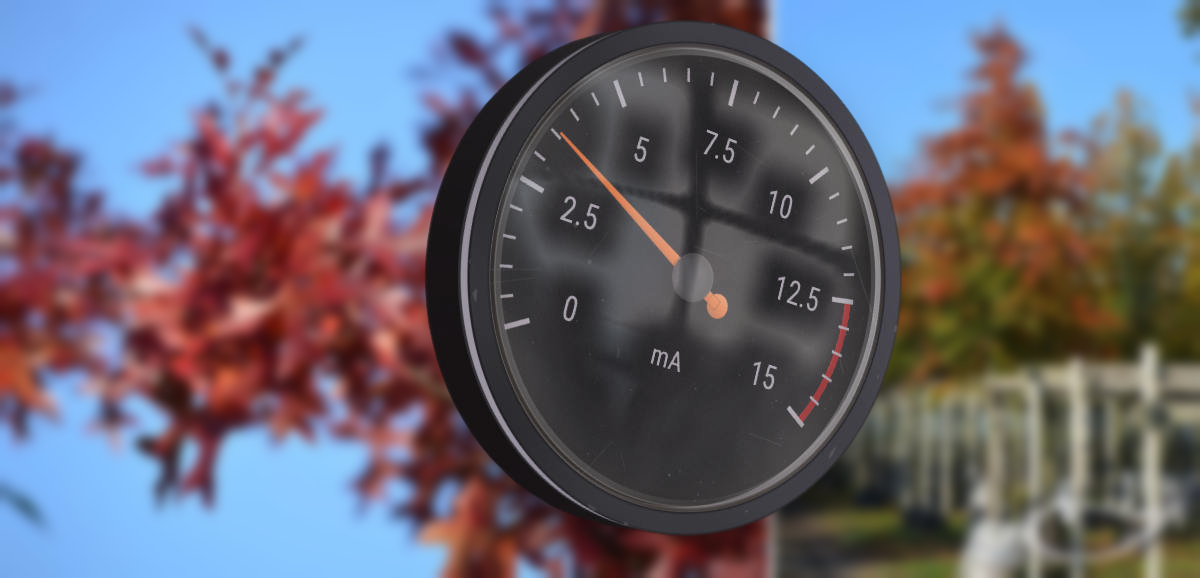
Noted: {"value": 3.5, "unit": "mA"}
